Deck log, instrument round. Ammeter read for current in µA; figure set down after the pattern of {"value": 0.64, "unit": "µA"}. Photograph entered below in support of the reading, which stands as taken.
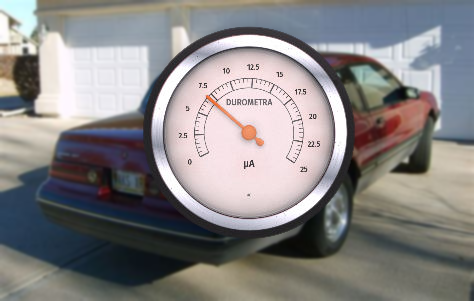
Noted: {"value": 7, "unit": "µA"}
